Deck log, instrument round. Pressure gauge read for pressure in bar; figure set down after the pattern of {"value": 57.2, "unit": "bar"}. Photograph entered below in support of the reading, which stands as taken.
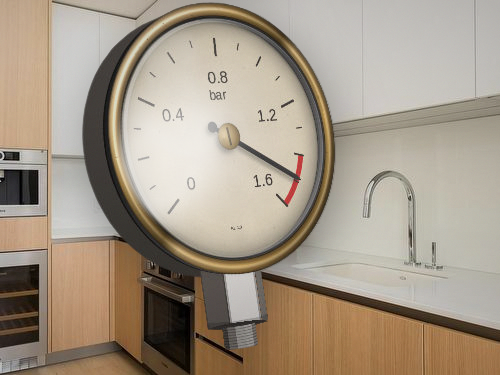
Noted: {"value": 1.5, "unit": "bar"}
